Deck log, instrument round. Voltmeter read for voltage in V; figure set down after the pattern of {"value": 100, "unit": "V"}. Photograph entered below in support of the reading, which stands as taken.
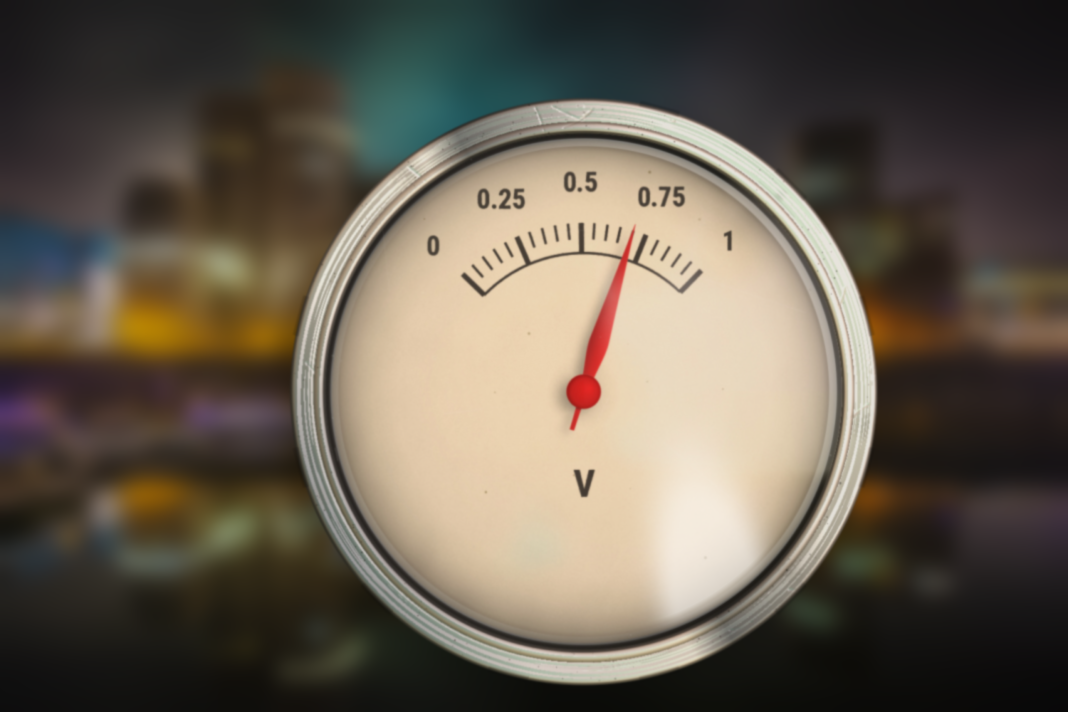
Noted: {"value": 0.7, "unit": "V"}
